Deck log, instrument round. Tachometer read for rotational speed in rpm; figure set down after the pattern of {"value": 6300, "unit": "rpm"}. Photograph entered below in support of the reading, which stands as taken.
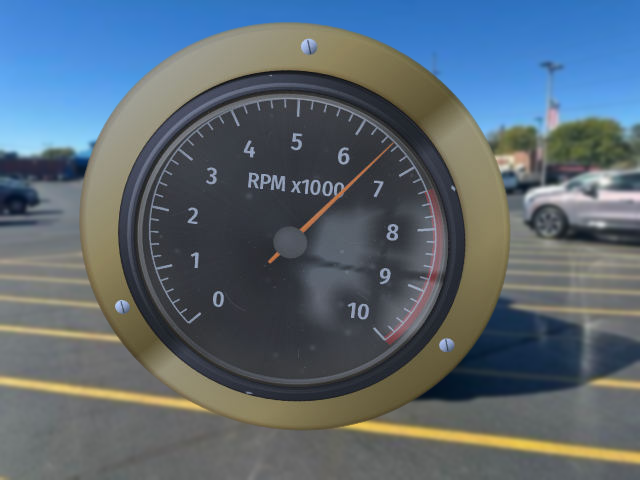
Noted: {"value": 6500, "unit": "rpm"}
